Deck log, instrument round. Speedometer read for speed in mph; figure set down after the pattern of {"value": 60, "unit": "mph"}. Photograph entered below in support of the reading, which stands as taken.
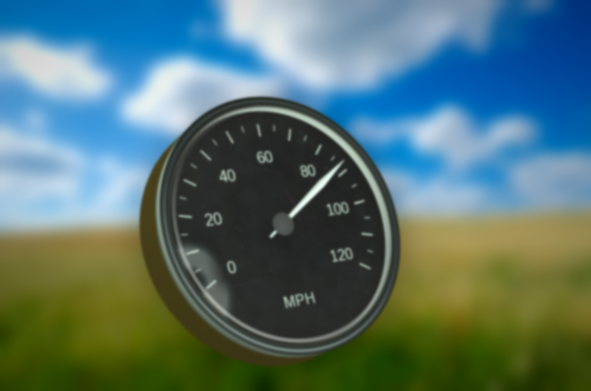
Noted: {"value": 87.5, "unit": "mph"}
